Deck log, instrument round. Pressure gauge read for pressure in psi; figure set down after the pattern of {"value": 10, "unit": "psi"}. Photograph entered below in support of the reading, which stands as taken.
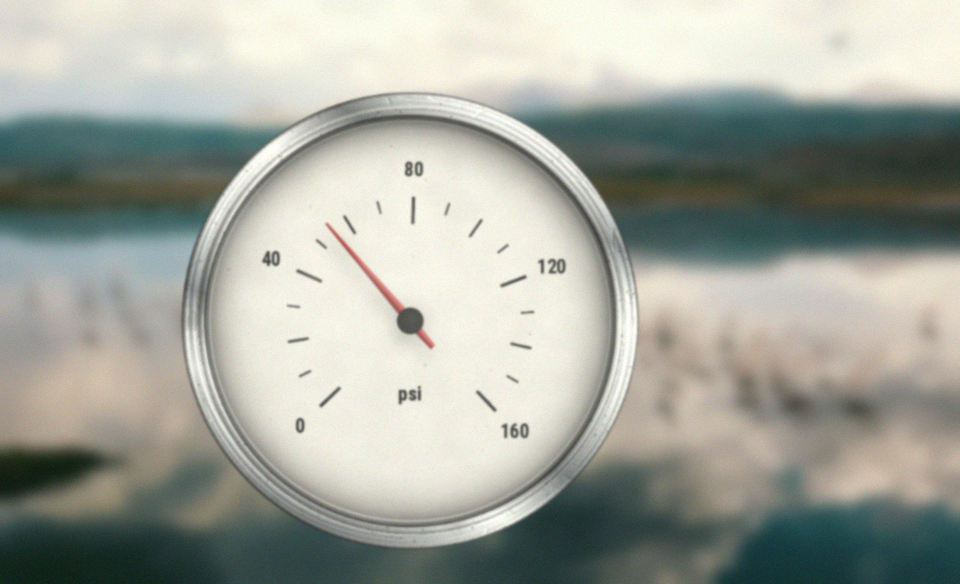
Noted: {"value": 55, "unit": "psi"}
